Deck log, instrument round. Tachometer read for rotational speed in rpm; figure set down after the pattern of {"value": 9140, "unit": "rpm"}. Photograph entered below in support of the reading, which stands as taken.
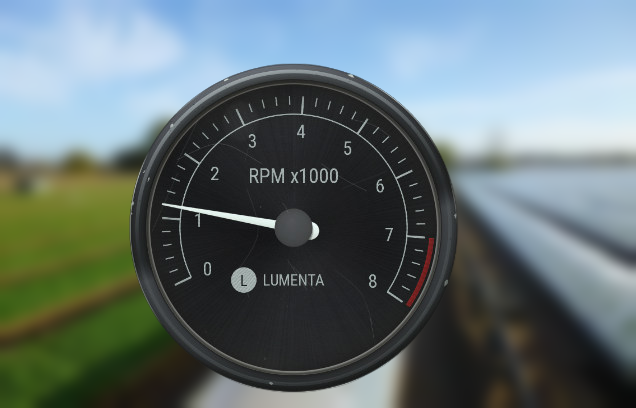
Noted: {"value": 1200, "unit": "rpm"}
